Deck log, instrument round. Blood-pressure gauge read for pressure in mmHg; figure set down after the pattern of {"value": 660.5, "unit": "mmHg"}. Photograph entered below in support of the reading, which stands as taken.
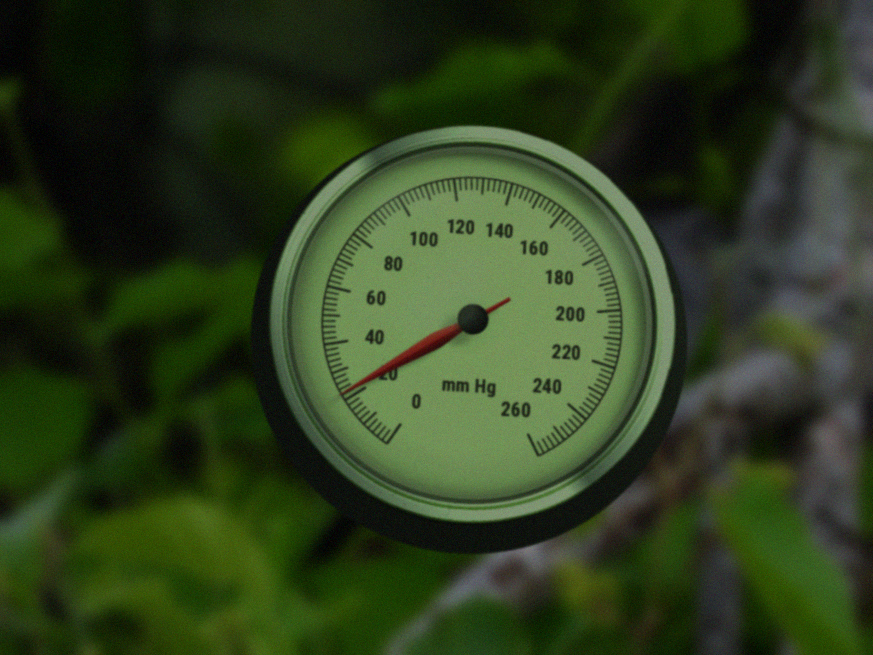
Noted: {"value": 22, "unit": "mmHg"}
